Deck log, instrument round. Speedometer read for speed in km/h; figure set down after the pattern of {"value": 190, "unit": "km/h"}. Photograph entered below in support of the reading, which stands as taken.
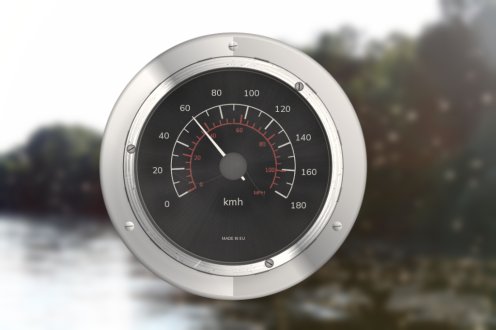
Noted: {"value": 60, "unit": "km/h"}
